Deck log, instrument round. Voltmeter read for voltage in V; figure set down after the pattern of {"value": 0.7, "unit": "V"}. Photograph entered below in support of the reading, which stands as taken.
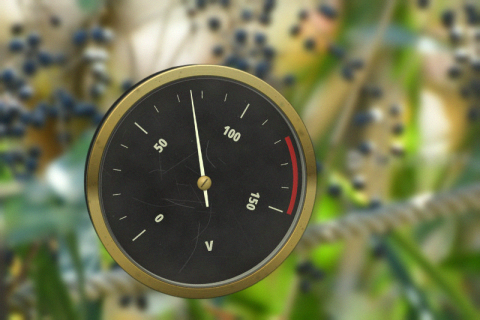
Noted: {"value": 75, "unit": "V"}
